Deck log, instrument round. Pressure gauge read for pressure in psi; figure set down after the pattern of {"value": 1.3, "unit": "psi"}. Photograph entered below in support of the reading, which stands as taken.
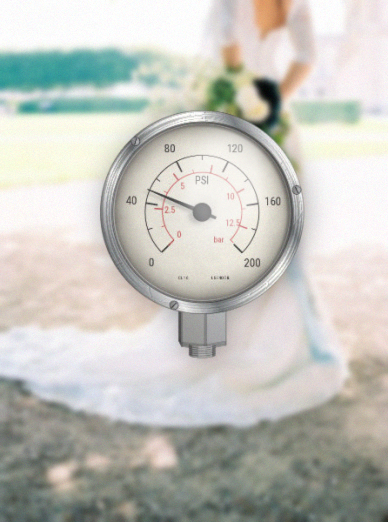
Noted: {"value": 50, "unit": "psi"}
